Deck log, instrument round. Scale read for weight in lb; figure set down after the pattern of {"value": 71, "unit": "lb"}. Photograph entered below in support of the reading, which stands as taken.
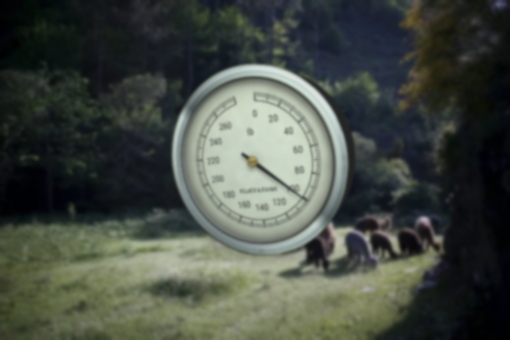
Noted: {"value": 100, "unit": "lb"}
